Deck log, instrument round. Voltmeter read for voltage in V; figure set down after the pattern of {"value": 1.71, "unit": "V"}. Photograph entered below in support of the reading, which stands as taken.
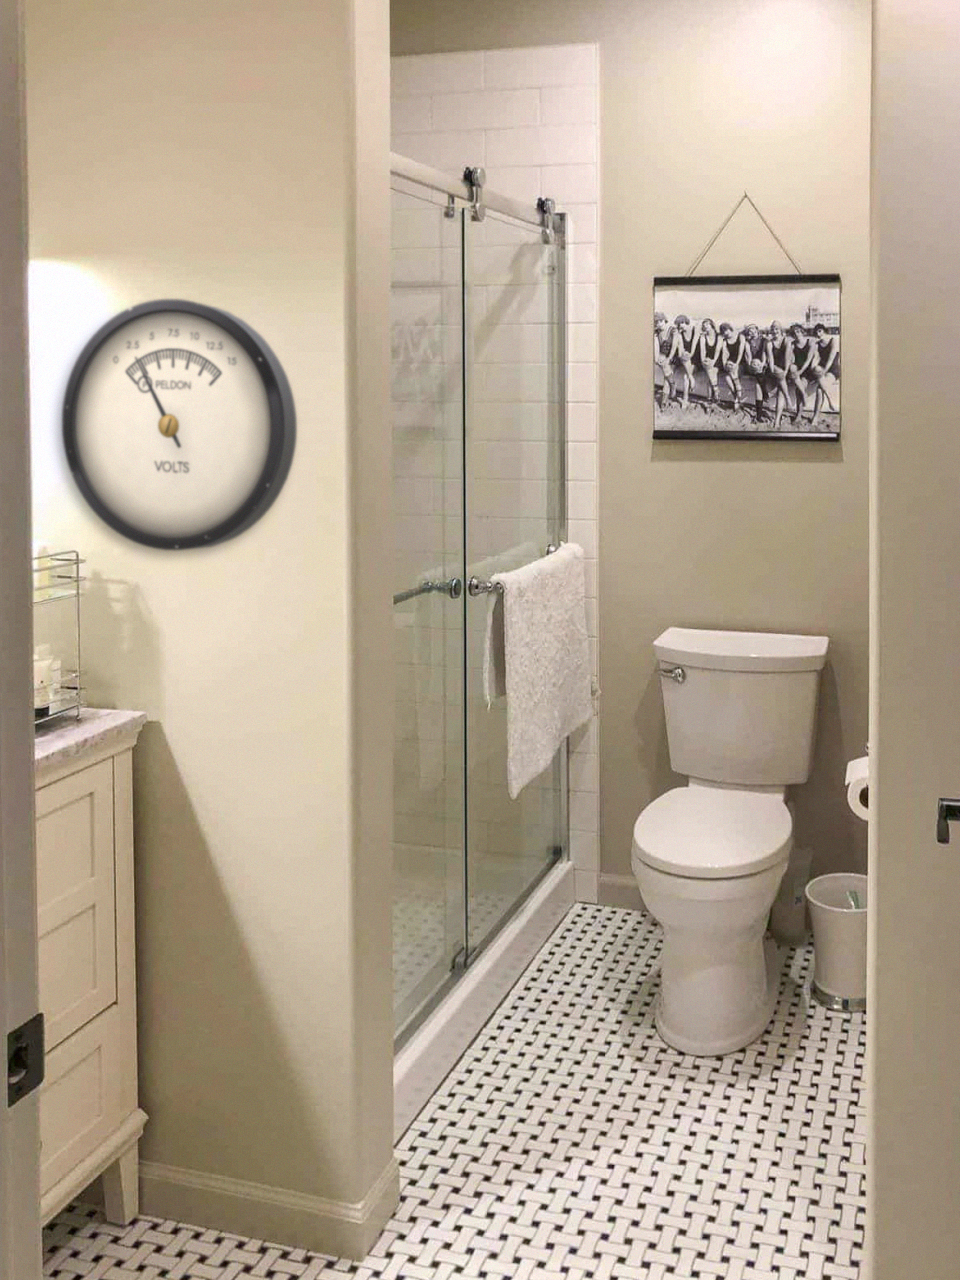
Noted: {"value": 2.5, "unit": "V"}
